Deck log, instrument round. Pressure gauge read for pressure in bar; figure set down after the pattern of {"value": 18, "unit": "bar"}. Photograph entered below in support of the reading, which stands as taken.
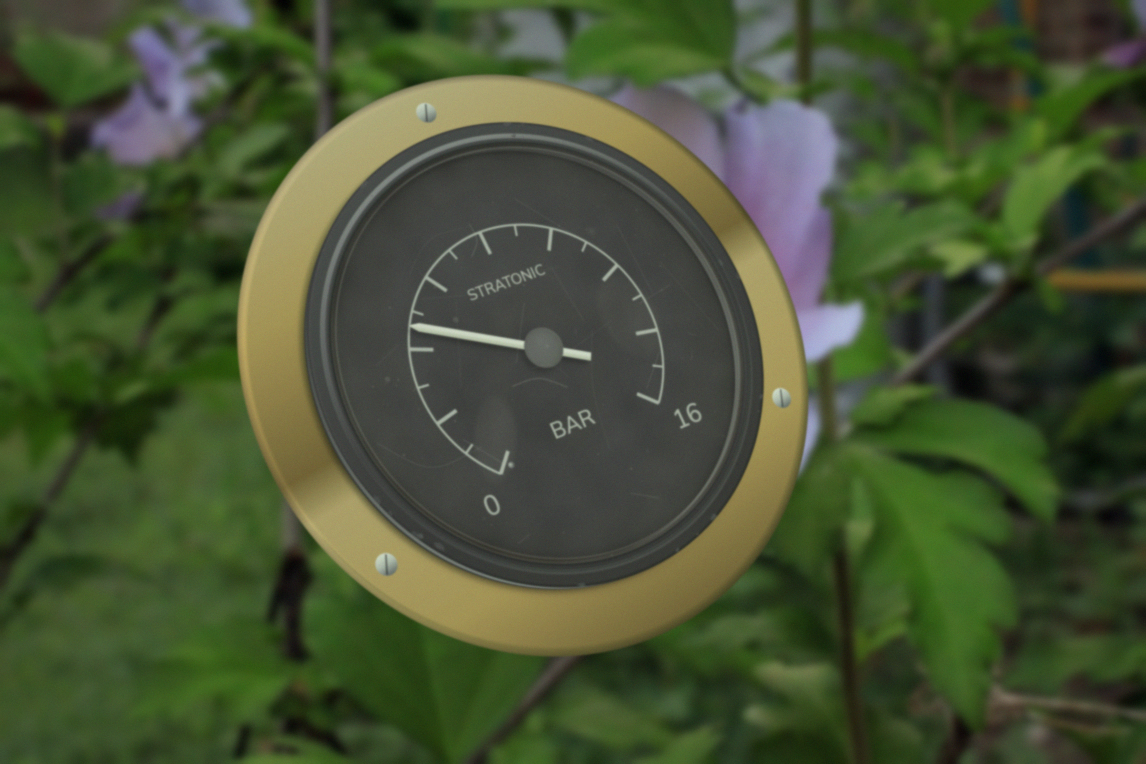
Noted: {"value": 4.5, "unit": "bar"}
